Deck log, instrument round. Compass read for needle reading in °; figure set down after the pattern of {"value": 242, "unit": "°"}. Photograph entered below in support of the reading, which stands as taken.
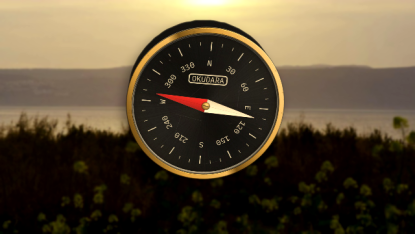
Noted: {"value": 280, "unit": "°"}
